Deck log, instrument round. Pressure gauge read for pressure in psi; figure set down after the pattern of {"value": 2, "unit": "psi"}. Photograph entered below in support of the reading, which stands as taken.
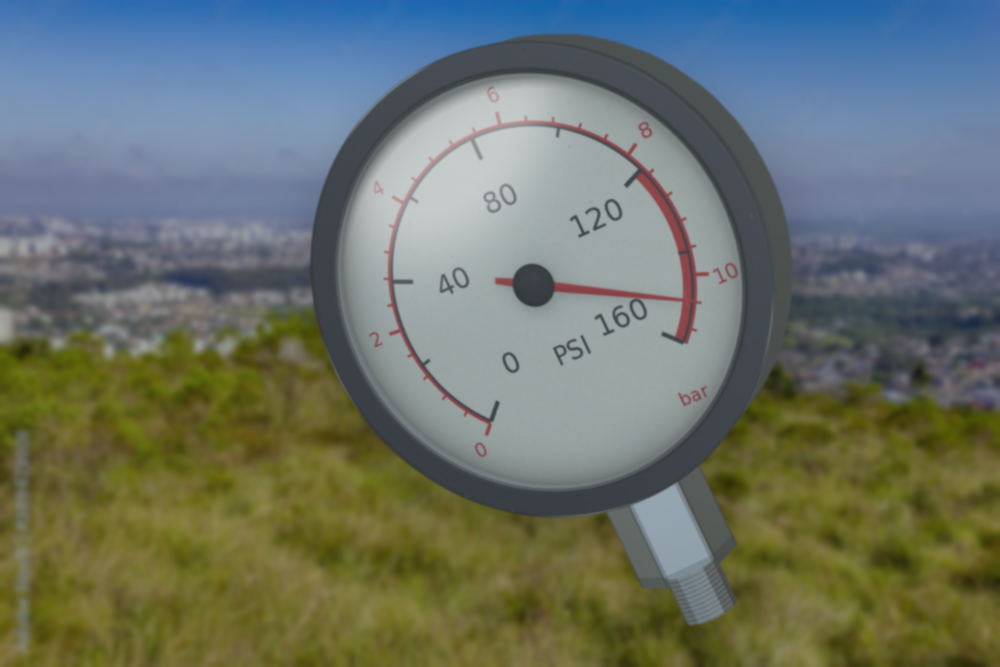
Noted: {"value": 150, "unit": "psi"}
